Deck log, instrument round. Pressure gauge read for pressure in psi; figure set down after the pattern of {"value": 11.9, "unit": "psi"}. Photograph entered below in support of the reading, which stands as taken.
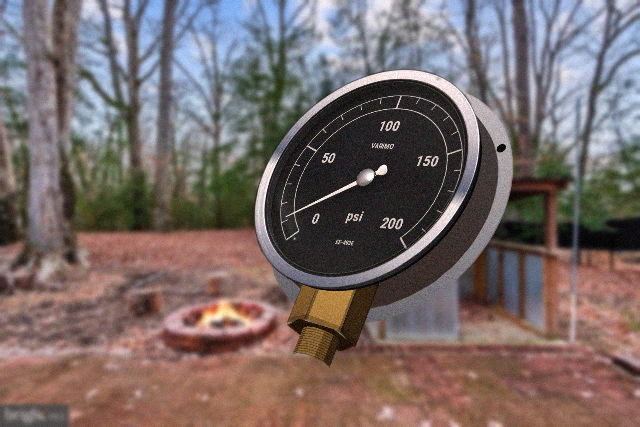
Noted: {"value": 10, "unit": "psi"}
